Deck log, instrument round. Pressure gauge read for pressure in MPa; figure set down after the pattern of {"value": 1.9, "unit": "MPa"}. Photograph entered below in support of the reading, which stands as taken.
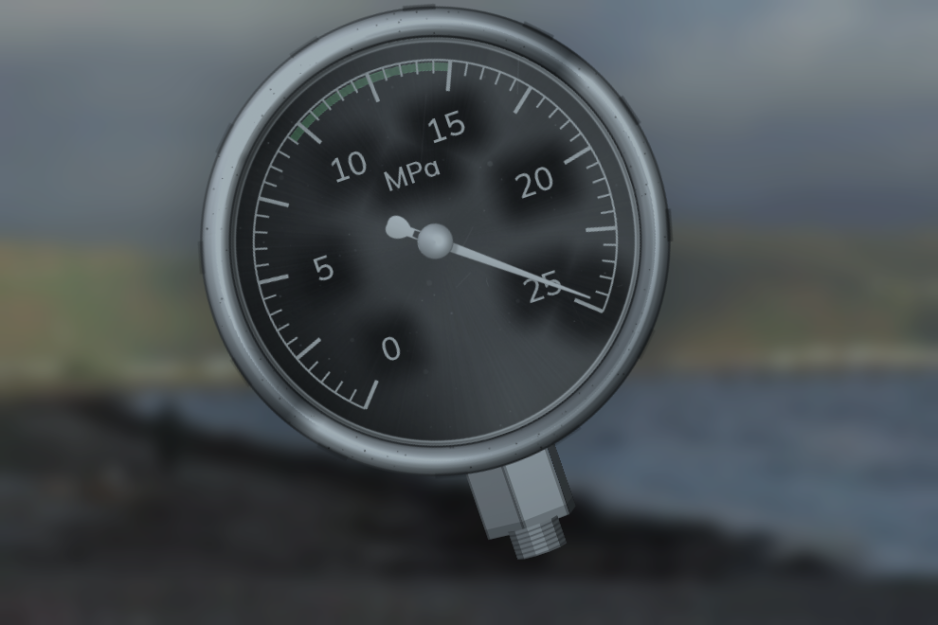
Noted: {"value": 24.75, "unit": "MPa"}
